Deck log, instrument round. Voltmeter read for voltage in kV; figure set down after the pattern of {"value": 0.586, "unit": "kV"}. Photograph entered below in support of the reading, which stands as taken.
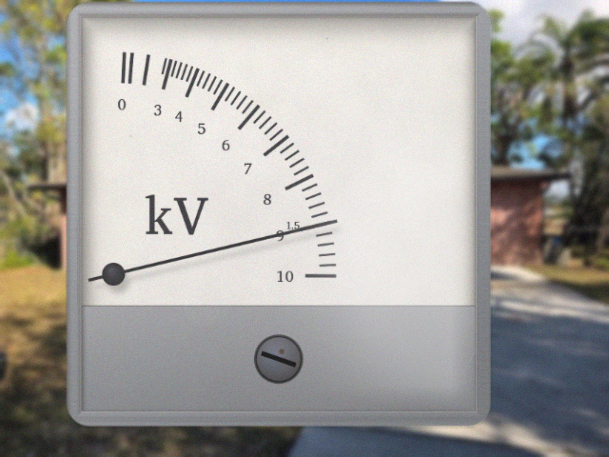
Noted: {"value": 9, "unit": "kV"}
